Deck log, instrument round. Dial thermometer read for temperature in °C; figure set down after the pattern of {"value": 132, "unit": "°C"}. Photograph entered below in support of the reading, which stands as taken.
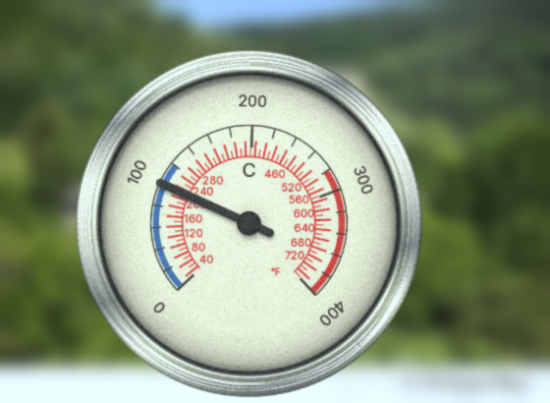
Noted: {"value": 100, "unit": "°C"}
